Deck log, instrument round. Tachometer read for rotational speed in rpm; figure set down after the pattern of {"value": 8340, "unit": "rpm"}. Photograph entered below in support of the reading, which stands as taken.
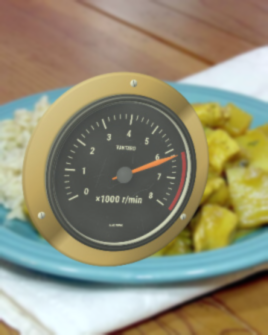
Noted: {"value": 6200, "unit": "rpm"}
